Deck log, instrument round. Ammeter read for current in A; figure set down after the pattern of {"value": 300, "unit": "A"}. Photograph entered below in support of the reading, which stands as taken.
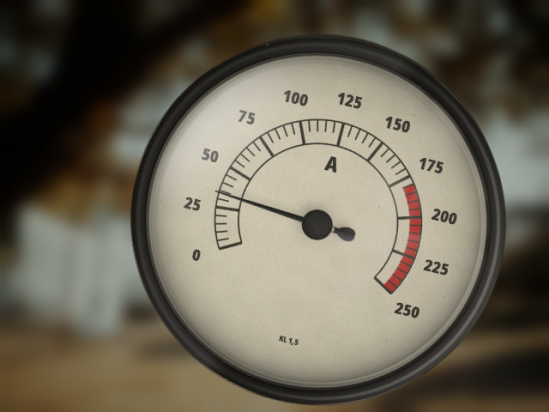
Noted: {"value": 35, "unit": "A"}
